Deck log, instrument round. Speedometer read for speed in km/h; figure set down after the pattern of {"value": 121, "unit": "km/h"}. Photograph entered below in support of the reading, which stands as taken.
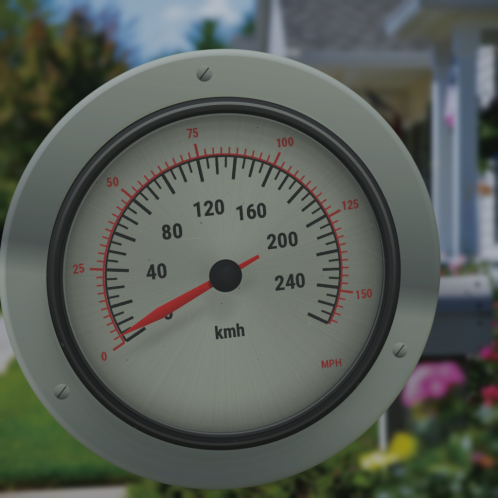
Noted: {"value": 5, "unit": "km/h"}
